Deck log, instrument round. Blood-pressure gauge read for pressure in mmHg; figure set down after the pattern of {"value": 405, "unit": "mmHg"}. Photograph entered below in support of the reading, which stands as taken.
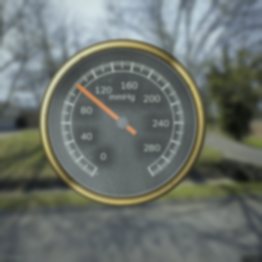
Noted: {"value": 100, "unit": "mmHg"}
